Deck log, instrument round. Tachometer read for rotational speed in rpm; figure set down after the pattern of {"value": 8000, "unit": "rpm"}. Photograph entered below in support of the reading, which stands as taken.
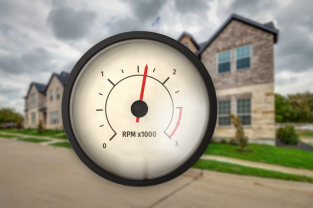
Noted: {"value": 1625, "unit": "rpm"}
